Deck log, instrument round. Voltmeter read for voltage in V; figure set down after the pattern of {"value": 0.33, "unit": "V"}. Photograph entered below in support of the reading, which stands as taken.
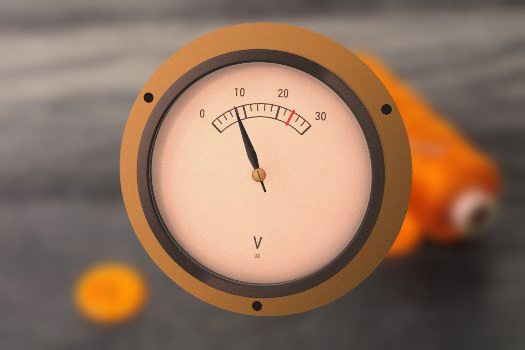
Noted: {"value": 8, "unit": "V"}
